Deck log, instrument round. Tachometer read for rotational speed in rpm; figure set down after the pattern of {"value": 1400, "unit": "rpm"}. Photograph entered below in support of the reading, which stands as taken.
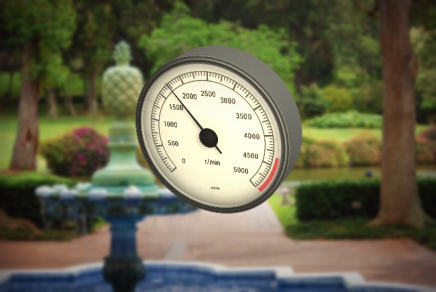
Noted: {"value": 1750, "unit": "rpm"}
